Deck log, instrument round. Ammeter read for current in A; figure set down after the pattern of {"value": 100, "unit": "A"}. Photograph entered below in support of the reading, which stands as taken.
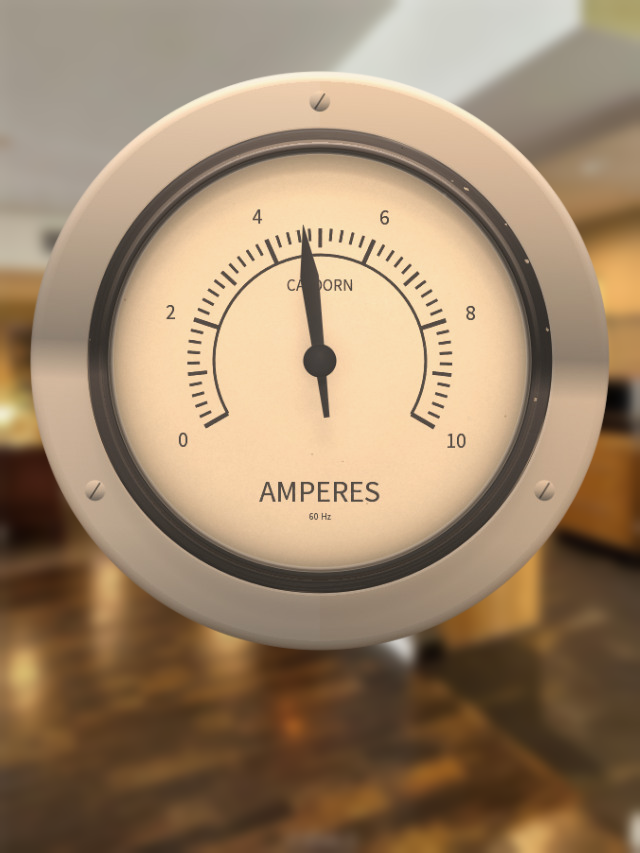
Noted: {"value": 4.7, "unit": "A"}
